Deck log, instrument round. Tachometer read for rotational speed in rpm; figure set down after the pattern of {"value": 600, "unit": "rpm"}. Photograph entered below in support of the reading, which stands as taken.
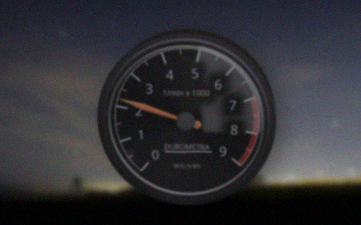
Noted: {"value": 2250, "unit": "rpm"}
